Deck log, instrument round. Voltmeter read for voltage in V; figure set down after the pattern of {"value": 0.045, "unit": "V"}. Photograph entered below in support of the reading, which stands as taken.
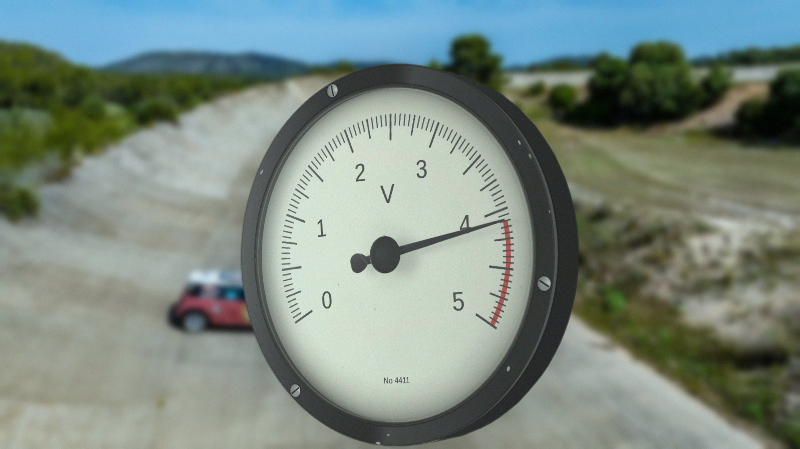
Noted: {"value": 4.1, "unit": "V"}
